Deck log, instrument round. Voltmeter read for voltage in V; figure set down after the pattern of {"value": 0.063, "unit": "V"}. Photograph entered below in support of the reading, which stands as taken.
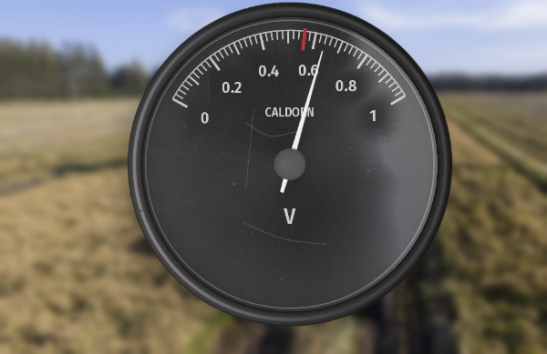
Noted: {"value": 0.64, "unit": "V"}
